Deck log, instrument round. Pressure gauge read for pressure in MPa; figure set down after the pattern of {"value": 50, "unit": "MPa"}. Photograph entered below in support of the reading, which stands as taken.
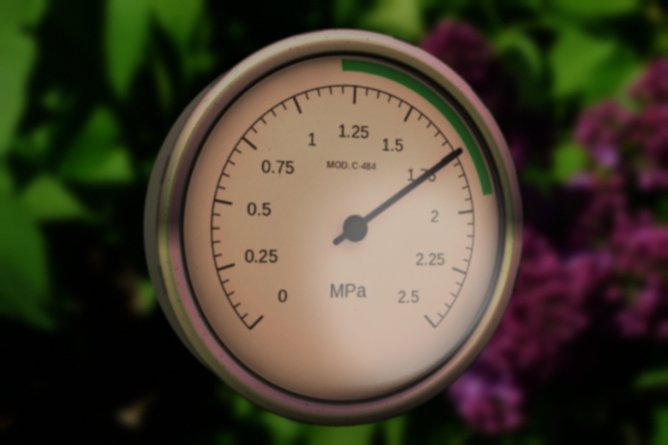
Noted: {"value": 1.75, "unit": "MPa"}
